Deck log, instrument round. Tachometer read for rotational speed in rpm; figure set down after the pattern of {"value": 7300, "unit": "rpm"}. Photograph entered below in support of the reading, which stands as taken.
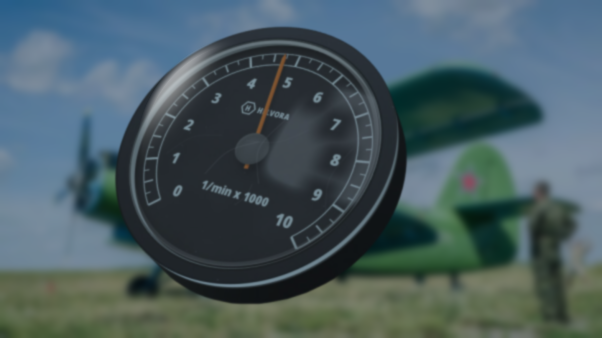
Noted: {"value": 4750, "unit": "rpm"}
